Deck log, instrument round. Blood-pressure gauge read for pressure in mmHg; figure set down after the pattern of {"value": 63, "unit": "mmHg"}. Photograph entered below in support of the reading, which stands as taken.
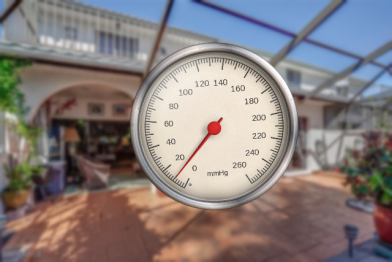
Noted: {"value": 10, "unit": "mmHg"}
